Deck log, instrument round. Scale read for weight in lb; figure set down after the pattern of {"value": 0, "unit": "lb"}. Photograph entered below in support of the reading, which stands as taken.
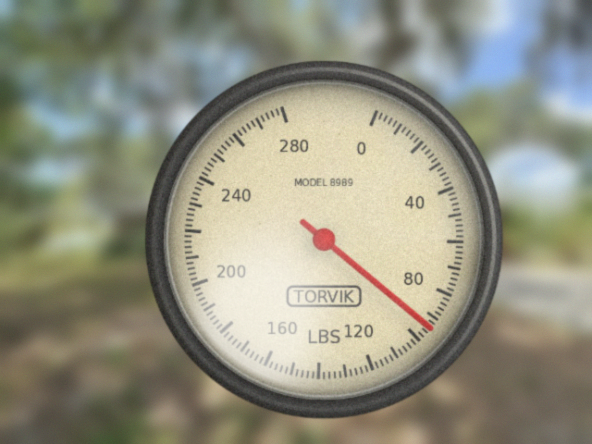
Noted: {"value": 94, "unit": "lb"}
